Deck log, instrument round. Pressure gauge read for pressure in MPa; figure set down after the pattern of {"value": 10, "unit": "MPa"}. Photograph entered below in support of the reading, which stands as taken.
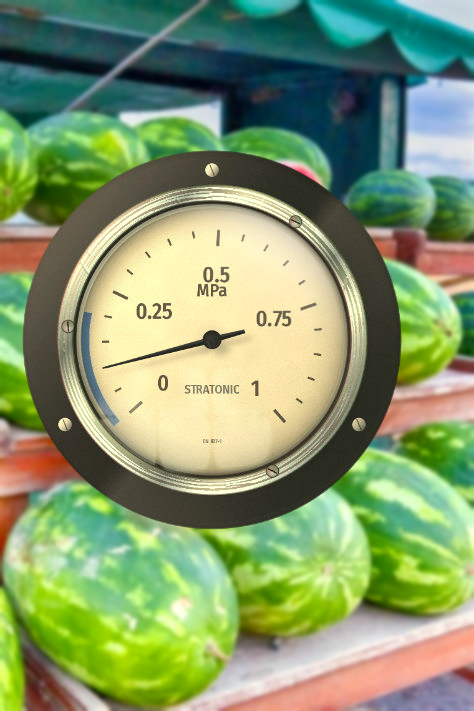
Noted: {"value": 0.1, "unit": "MPa"}
